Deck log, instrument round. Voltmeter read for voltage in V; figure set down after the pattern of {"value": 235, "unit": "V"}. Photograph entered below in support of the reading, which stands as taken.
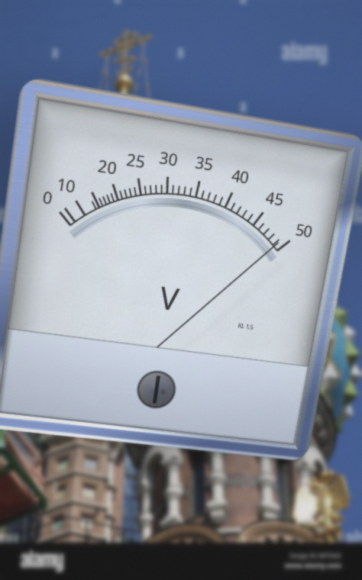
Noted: {"value": 49, "unit": "V"}
